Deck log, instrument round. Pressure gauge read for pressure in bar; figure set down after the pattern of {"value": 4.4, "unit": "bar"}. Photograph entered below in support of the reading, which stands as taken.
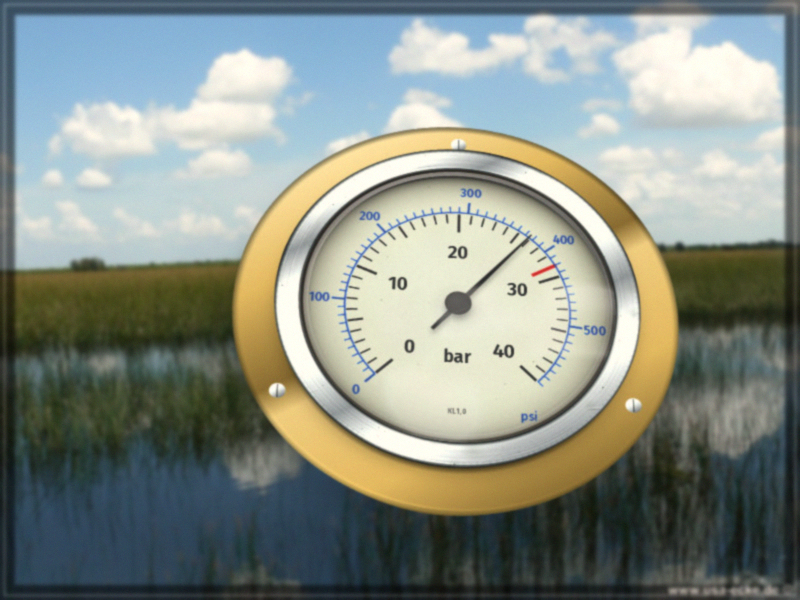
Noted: {"value": 26, "unit": "bar"}
